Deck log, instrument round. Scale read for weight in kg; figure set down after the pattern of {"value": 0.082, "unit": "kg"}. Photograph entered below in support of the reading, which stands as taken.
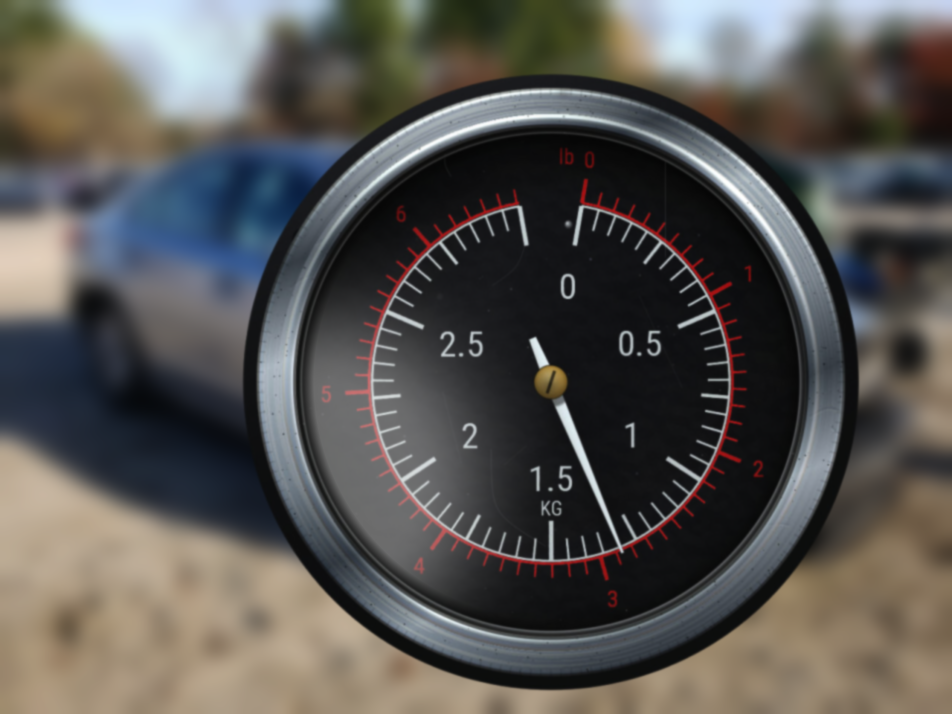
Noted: {"value": 1.3, "unit": "kg"}
